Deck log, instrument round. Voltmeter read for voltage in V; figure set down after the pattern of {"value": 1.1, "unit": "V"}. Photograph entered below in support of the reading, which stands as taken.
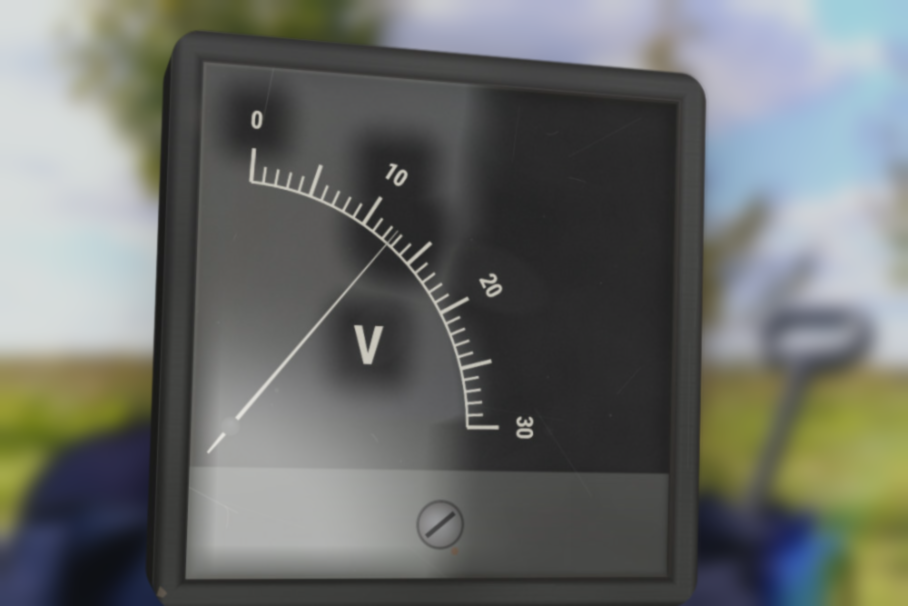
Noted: {"value": 12.5, "unit": "V"}
